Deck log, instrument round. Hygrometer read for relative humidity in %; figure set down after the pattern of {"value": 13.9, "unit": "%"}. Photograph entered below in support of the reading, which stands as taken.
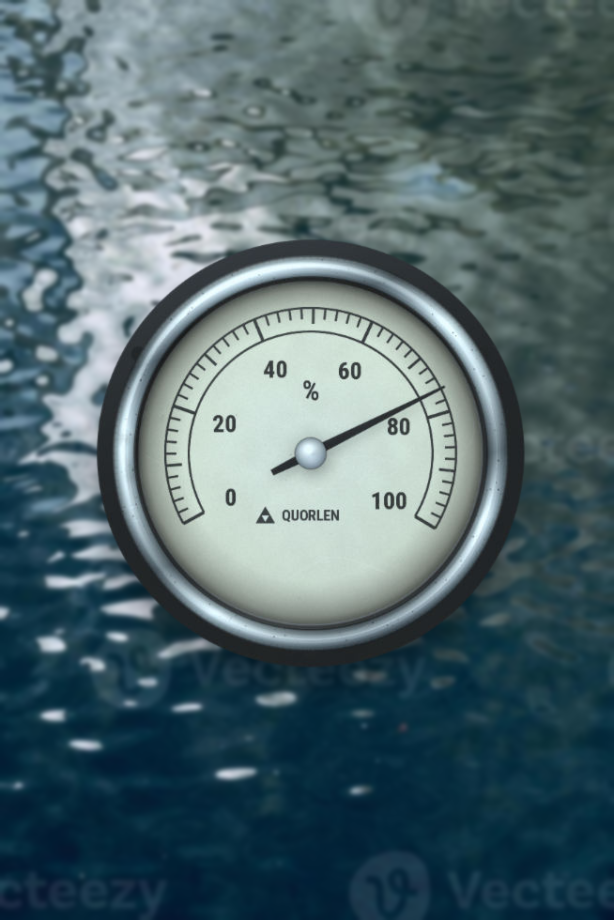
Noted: {"value": 76, "unit": "%"}
